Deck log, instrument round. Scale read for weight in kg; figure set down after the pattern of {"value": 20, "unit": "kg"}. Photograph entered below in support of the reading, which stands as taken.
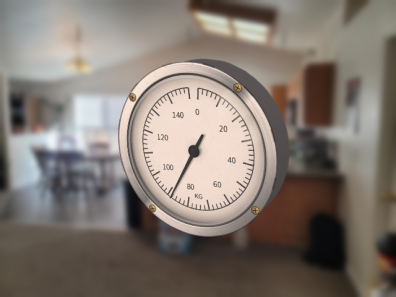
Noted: {"value": 88, "unit": "kg"}
